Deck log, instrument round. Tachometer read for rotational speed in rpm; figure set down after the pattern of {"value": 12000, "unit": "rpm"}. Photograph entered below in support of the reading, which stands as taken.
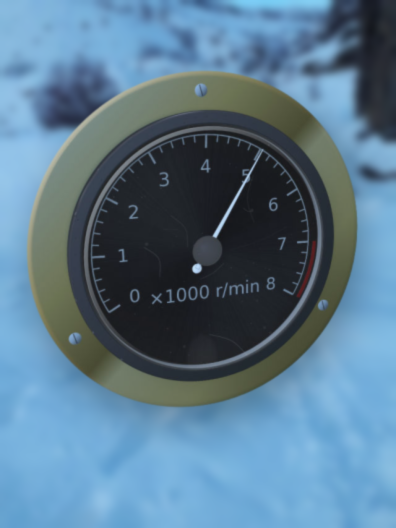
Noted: {"value": 5000, "unit": "rpm"}
